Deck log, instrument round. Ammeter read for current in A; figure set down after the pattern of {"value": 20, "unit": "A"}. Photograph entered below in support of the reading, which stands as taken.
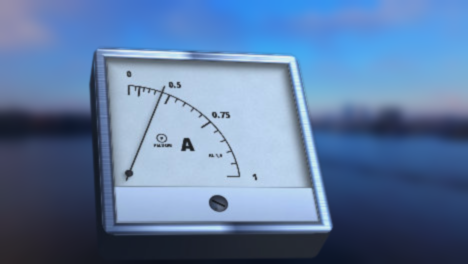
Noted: {"value": 0.45, "unit": "A"}
